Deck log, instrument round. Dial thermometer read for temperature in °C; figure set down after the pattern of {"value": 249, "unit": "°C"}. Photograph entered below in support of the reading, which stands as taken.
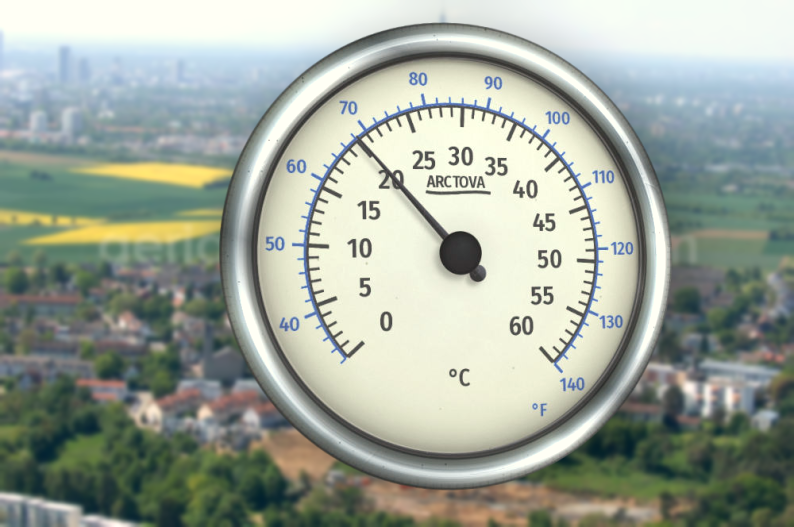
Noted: {"value": 20, "unit": "°C"}
